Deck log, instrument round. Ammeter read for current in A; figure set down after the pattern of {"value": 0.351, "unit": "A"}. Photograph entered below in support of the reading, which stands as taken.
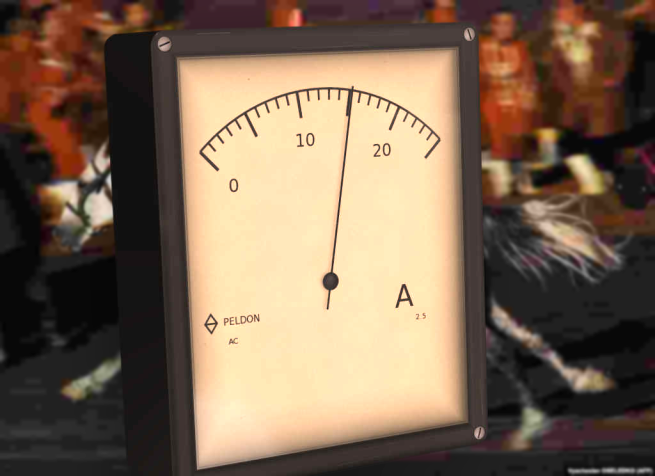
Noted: {"value": 15, "unit": "A"}
